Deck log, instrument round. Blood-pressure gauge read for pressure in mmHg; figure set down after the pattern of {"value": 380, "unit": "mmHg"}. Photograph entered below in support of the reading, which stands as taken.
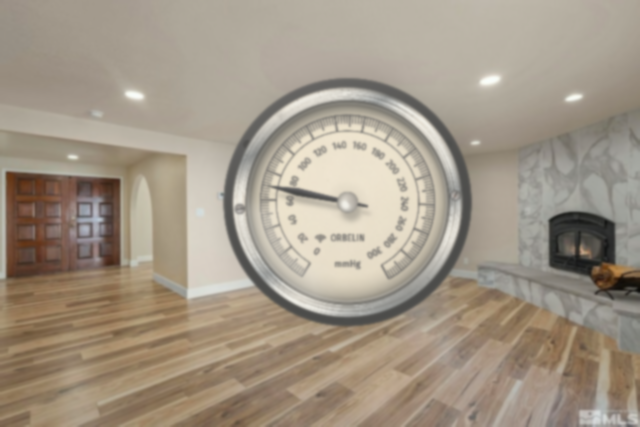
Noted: {"value": 70, "unit": "mmHg"}
